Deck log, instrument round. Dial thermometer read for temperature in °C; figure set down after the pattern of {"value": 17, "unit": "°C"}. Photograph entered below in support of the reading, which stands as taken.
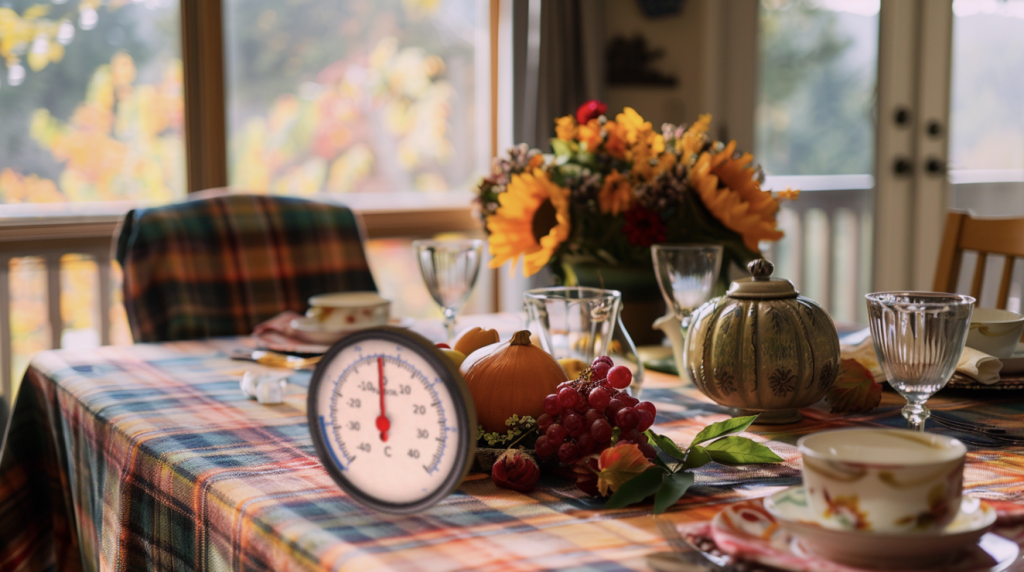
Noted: {"value": 0, "unit": "°C"}
